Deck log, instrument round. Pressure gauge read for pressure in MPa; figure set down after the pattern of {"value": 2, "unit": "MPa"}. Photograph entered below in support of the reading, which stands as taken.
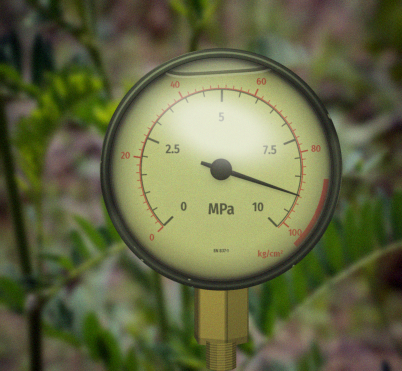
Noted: {"value": 9, "unit": "MPa"}
